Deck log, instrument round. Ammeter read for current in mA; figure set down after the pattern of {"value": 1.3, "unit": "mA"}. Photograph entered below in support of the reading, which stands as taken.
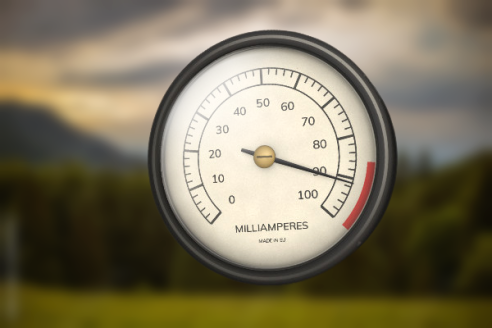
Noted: {"value": 91, "unit": "mA"}
